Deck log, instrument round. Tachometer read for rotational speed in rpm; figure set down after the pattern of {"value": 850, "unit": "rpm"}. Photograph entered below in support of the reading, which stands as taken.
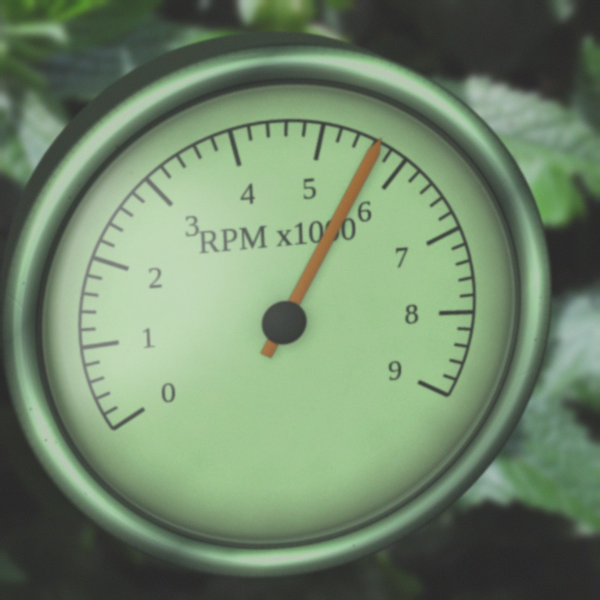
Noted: {"value": 5600, "unit": "rpm"}
